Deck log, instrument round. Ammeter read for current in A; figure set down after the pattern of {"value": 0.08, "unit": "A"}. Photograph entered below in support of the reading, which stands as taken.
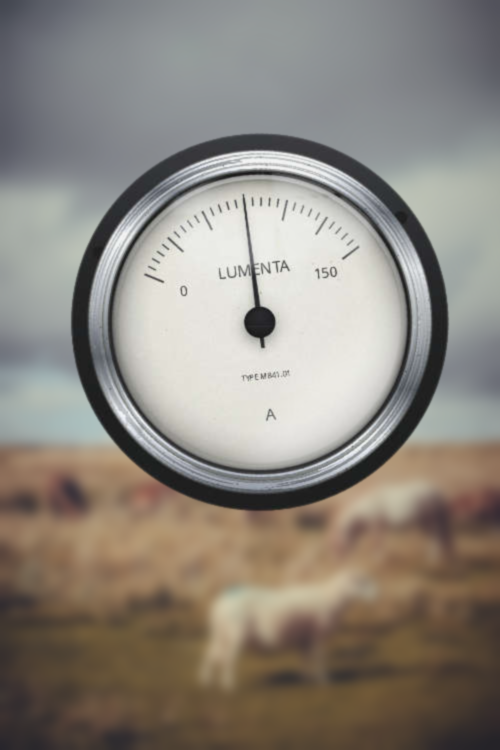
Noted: {"value": 75, "unit": "A"}
